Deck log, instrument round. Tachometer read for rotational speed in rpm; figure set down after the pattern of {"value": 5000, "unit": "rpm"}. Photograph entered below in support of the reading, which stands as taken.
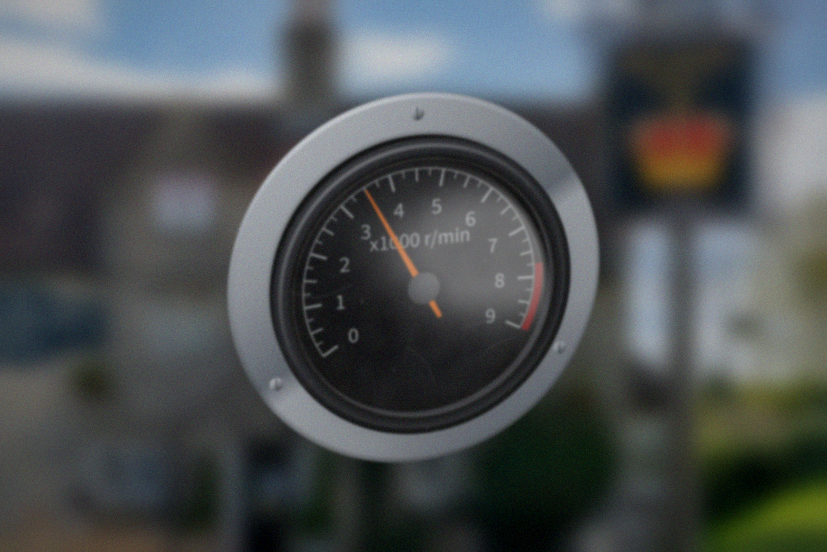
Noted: {"value": 3500, "unit": "rpm"}
